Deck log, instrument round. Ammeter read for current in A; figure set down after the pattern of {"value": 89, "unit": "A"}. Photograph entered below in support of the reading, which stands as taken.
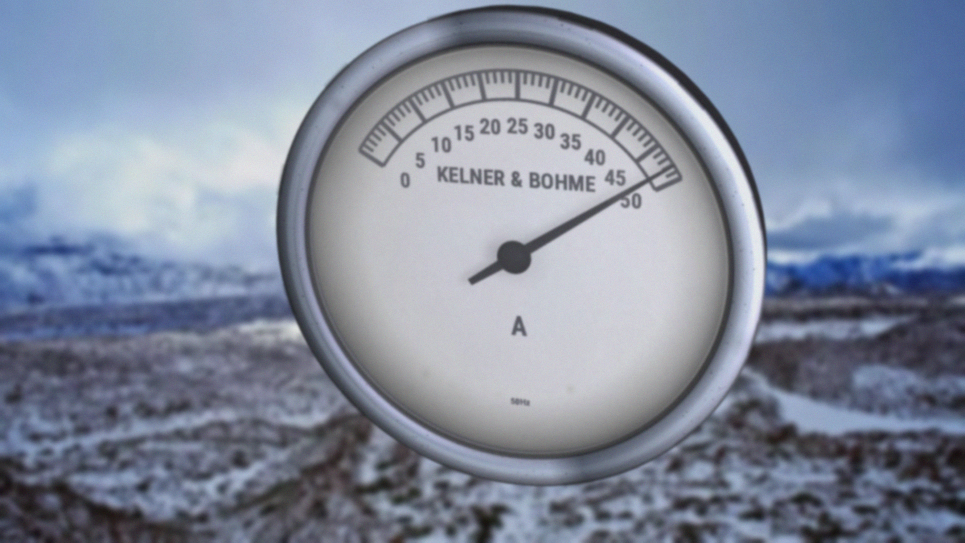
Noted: {"value": 48, "unit": "A"}
